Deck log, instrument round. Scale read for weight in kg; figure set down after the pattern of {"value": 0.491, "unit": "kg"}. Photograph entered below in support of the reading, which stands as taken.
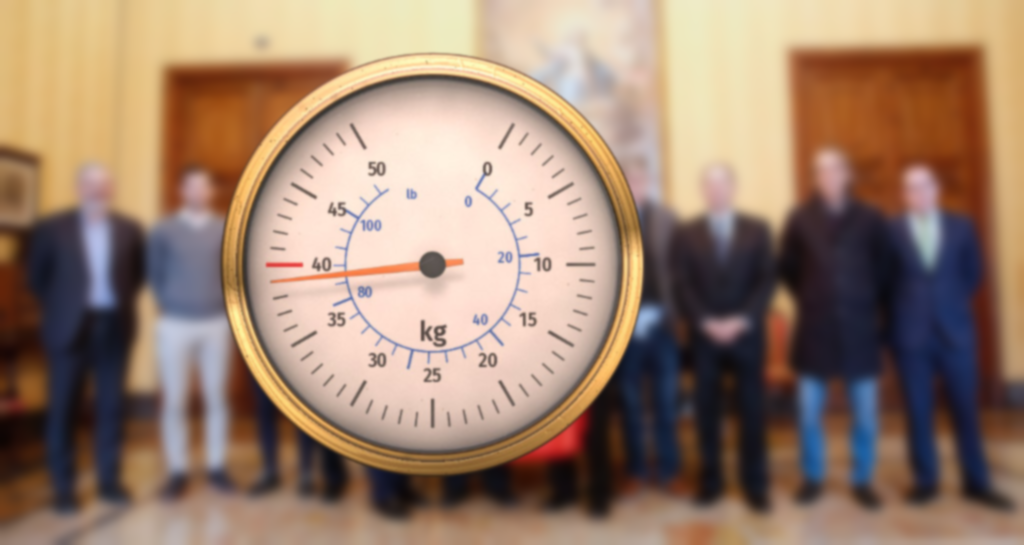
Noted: {"value": 39, "unit": "kg"}
